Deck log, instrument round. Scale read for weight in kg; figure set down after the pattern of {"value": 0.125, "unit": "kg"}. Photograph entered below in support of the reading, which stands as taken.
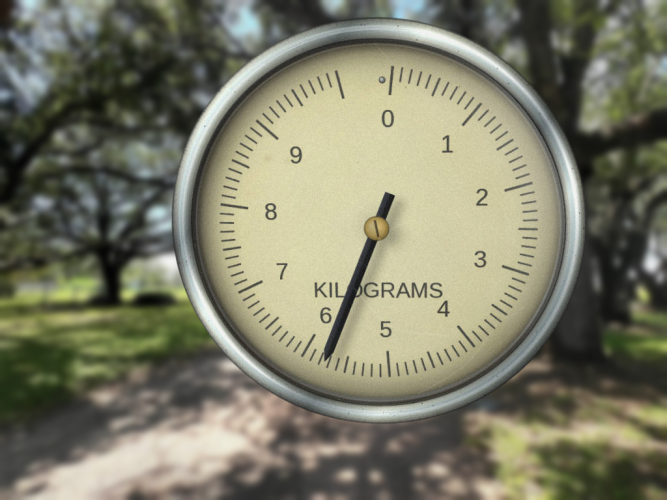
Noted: {"value": 5.75, "unit": "kg"}
